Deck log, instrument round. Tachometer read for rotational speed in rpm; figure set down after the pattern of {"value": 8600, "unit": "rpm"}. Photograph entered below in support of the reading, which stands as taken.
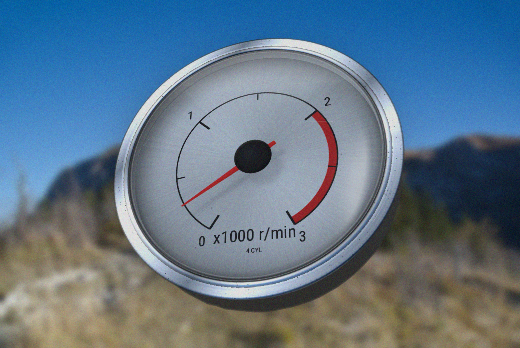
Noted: {"value": 250, "unit": "rpm"}
